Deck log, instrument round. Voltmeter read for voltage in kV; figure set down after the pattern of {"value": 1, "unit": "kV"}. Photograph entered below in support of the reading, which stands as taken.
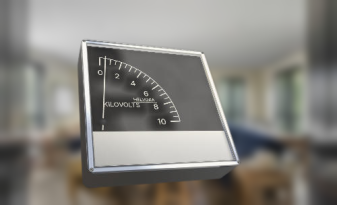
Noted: {"value": 0.5, "unit": "kV"}
